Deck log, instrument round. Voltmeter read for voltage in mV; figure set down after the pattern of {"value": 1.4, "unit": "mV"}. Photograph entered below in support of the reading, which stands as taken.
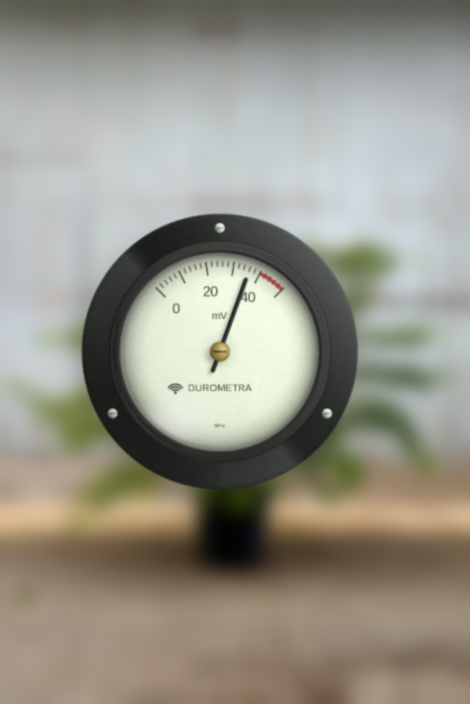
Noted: {"value": 36, "unit": "mV"}
